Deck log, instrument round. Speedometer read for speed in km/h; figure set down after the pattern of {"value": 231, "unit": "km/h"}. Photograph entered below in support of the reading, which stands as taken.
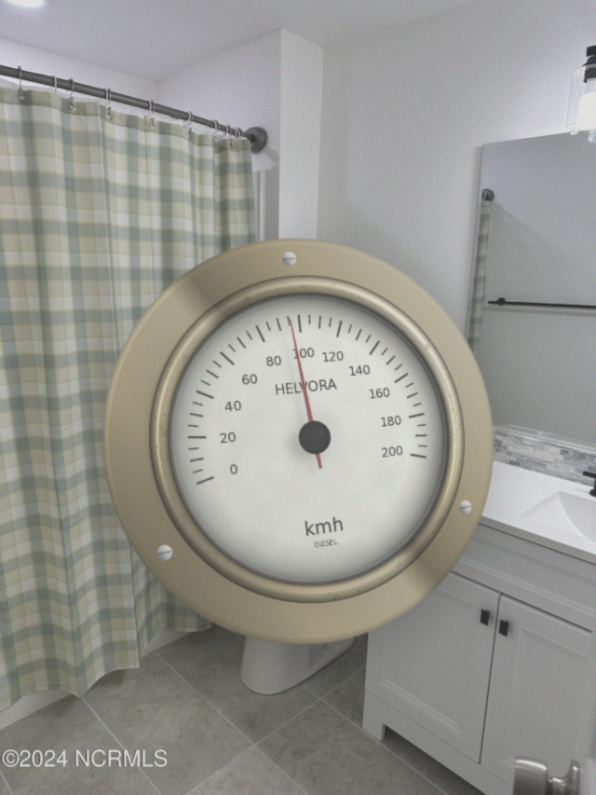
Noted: {"value": 95, "unit": "km/h"}
